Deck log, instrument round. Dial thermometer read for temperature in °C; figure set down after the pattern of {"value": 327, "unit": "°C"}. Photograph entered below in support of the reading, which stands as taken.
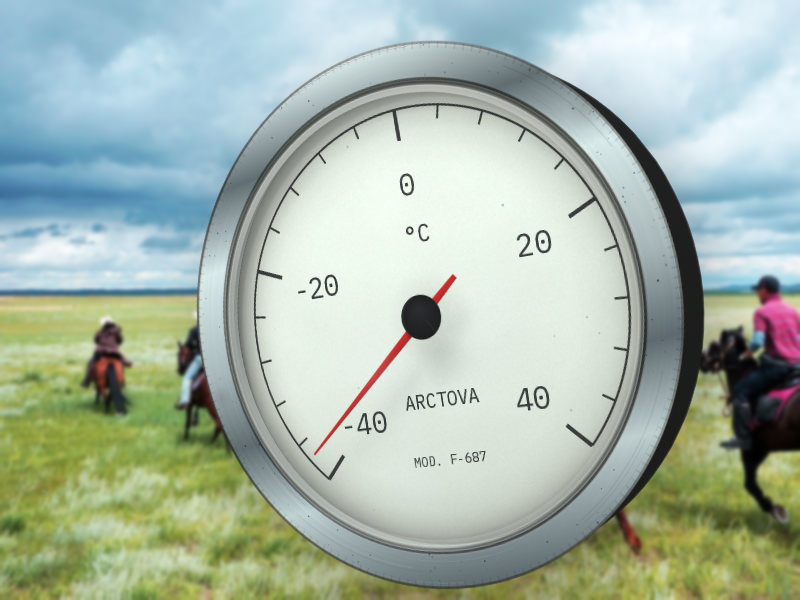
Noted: {"value": -38, "unit": "°C"}
